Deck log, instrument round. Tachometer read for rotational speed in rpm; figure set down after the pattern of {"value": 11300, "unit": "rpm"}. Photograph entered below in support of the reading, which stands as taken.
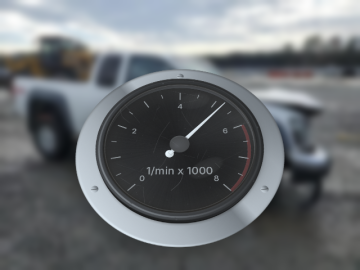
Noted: {"value": 5250, "unit": "rpm"}
